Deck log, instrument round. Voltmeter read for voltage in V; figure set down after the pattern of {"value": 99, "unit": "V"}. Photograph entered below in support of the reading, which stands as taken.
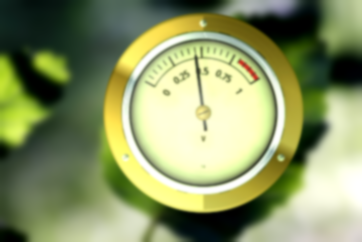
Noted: {"value": 0.45, "unit": "V"}
